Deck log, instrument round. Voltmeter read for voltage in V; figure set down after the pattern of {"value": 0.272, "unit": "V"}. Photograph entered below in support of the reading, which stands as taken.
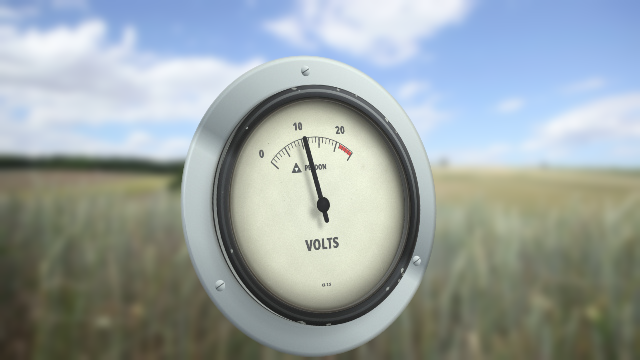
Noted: {"value": 10, "unit": "V"}
